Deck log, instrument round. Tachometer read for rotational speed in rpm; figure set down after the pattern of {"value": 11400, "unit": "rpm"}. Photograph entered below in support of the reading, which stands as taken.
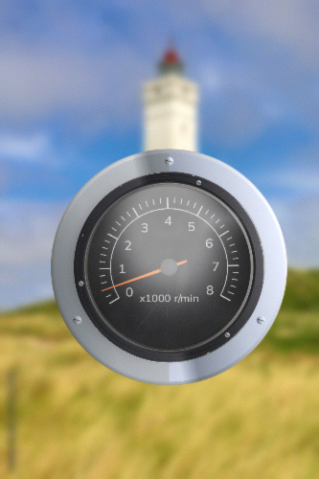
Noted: {"value": 400, "unit": "rpm"}
